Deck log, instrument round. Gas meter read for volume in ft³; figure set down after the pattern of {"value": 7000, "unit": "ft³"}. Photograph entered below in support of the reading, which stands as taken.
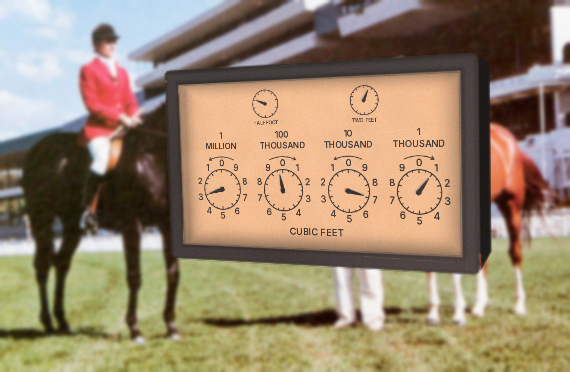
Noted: {"value": 297100, "unit": "ft³"}
